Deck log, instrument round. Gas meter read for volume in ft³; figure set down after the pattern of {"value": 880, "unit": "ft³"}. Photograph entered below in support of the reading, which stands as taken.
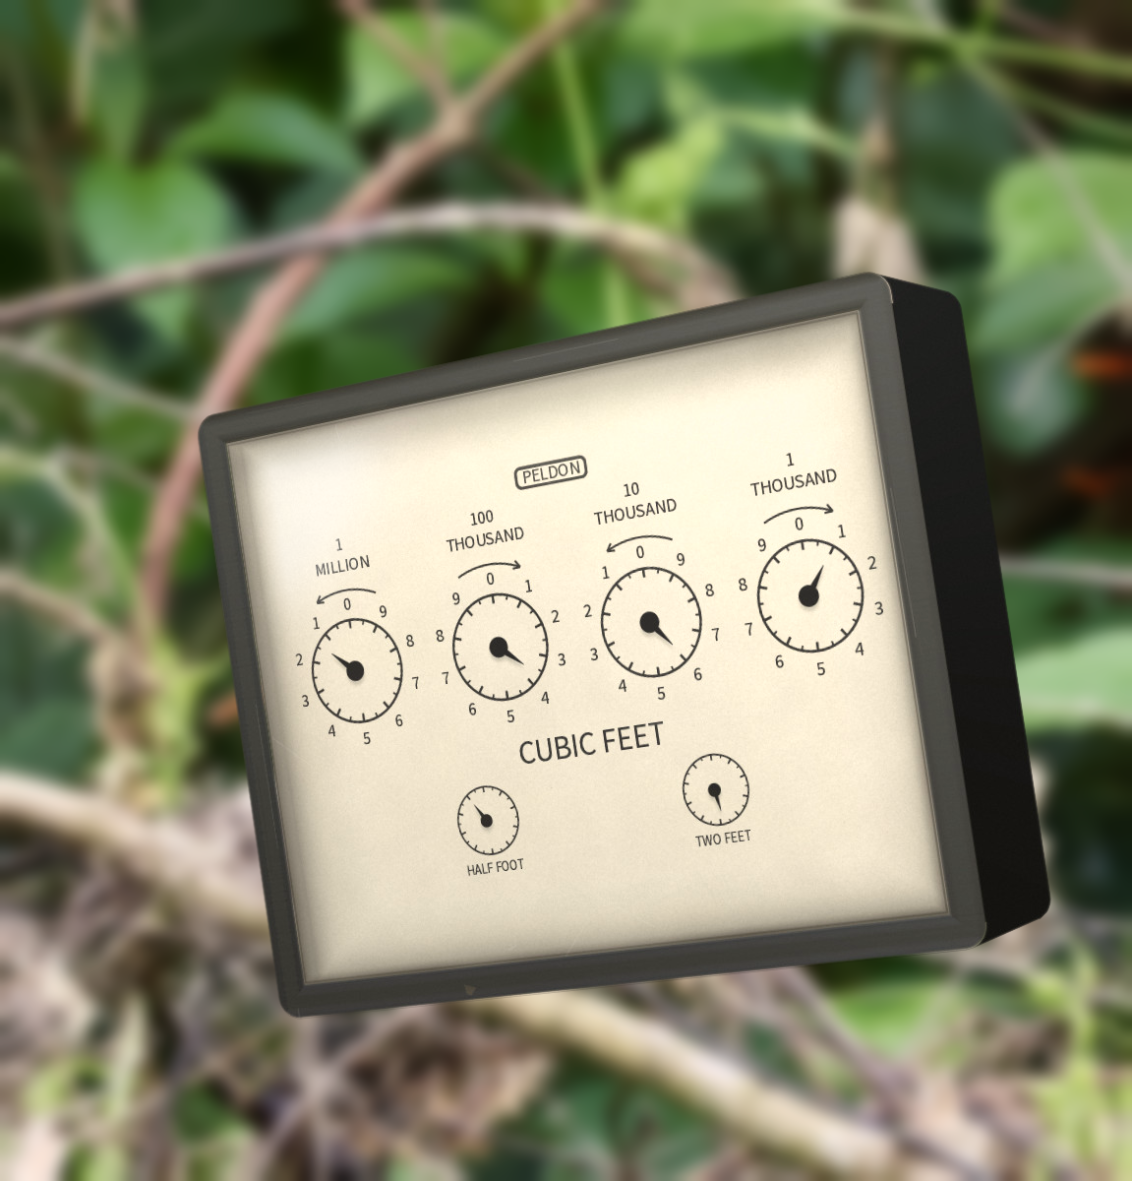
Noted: {"value": 136100, "unit": "ft³"}
